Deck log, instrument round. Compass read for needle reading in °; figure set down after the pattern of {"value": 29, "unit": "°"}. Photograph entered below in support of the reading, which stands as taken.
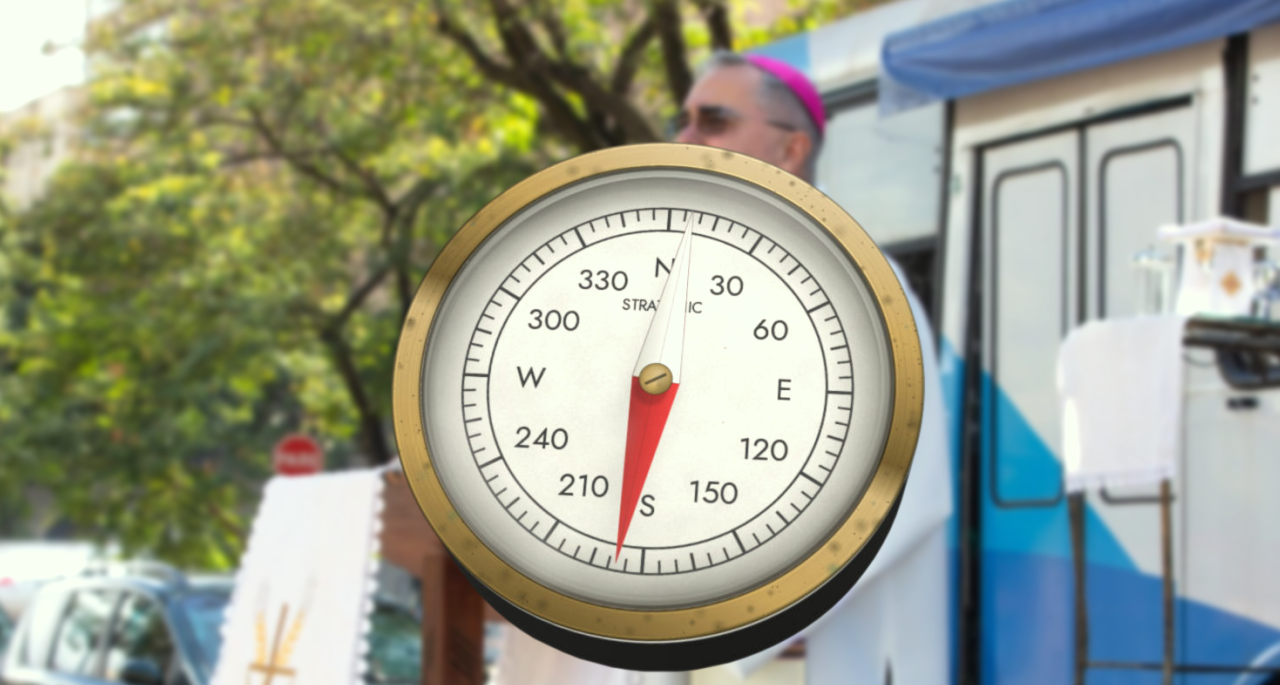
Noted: {"value": 187.5, "unit": "°"}
